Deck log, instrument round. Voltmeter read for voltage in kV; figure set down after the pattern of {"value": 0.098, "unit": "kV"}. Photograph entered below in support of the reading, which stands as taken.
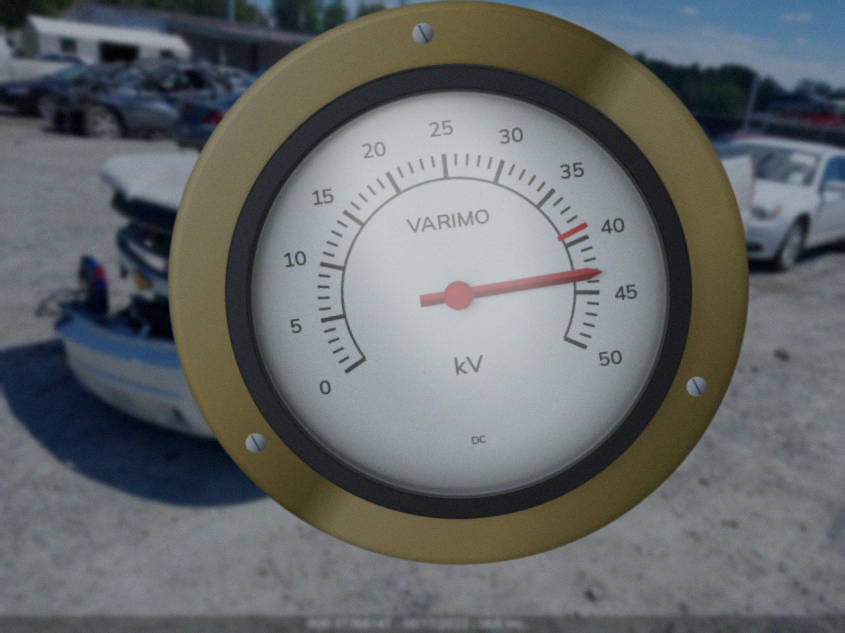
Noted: {"value": 43, "unit": "kV"}
